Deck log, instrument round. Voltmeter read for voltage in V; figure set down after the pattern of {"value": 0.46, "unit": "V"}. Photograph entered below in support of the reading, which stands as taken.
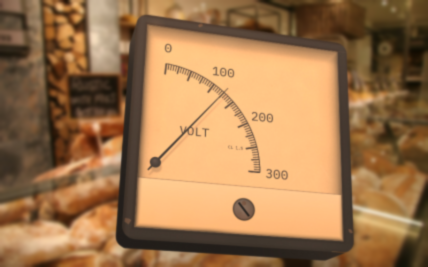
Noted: {"value": 125, "unit": "V"}
